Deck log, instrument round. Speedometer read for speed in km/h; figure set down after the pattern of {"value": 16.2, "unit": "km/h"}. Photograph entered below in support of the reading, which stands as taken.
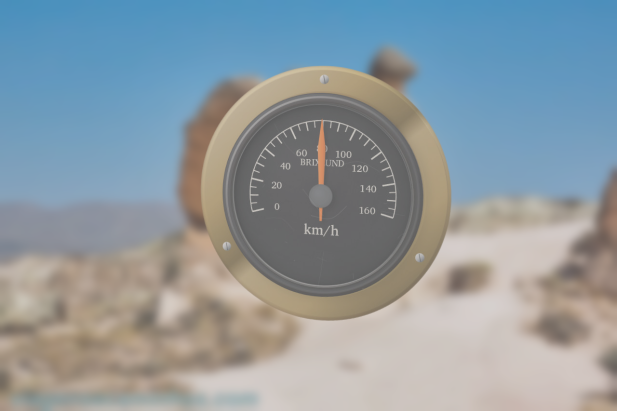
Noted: {"value": 80, "unit": "km/h"}
